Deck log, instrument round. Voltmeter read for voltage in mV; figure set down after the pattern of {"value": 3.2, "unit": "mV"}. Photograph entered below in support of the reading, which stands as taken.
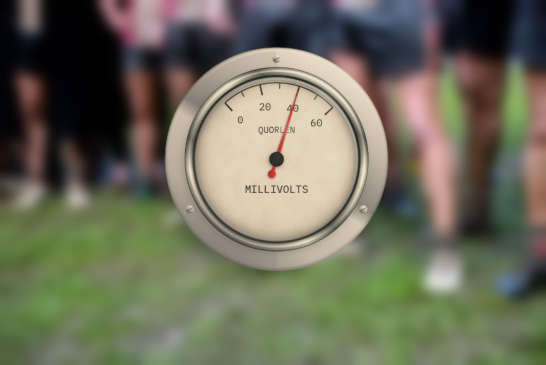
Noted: {"value": 40, "unit": "mV"}
